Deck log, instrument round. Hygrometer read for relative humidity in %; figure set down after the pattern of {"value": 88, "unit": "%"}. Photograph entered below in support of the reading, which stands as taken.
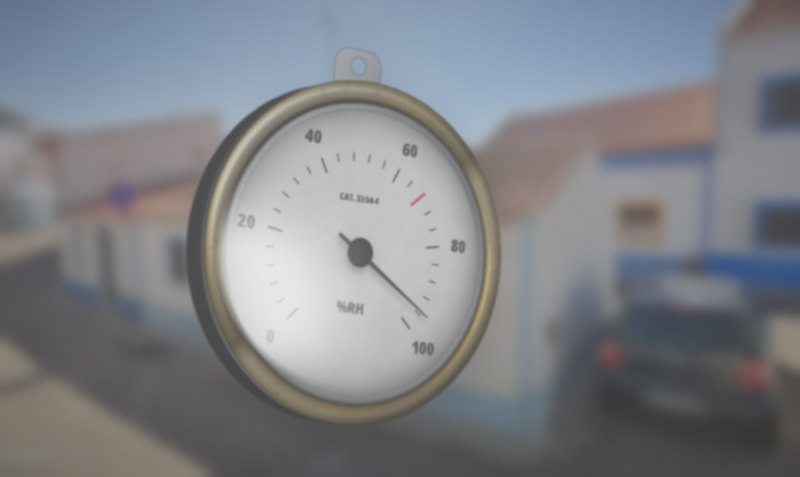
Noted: {"value": 96, "unit": "%"}
